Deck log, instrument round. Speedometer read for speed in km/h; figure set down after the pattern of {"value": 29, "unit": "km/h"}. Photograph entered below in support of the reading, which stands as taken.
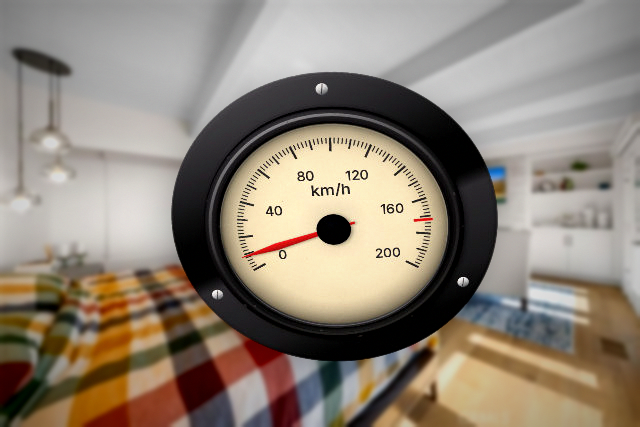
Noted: {"value": 10, "unit": "km/h"}
